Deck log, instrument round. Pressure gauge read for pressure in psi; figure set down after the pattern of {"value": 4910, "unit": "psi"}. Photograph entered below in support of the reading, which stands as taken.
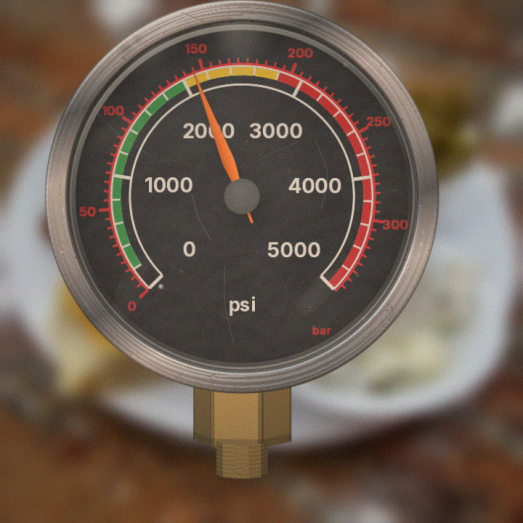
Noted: {"value": 2100, "unit": "psi"}
